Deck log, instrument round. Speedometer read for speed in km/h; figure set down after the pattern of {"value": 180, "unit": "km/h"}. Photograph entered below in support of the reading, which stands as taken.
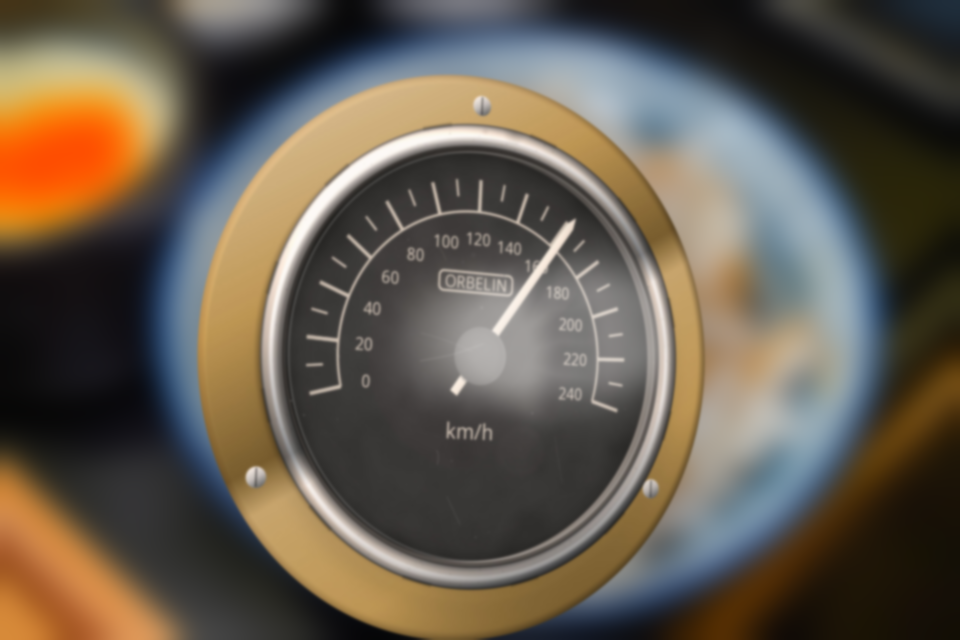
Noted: {"value": 160, "unit": "km/h"}
